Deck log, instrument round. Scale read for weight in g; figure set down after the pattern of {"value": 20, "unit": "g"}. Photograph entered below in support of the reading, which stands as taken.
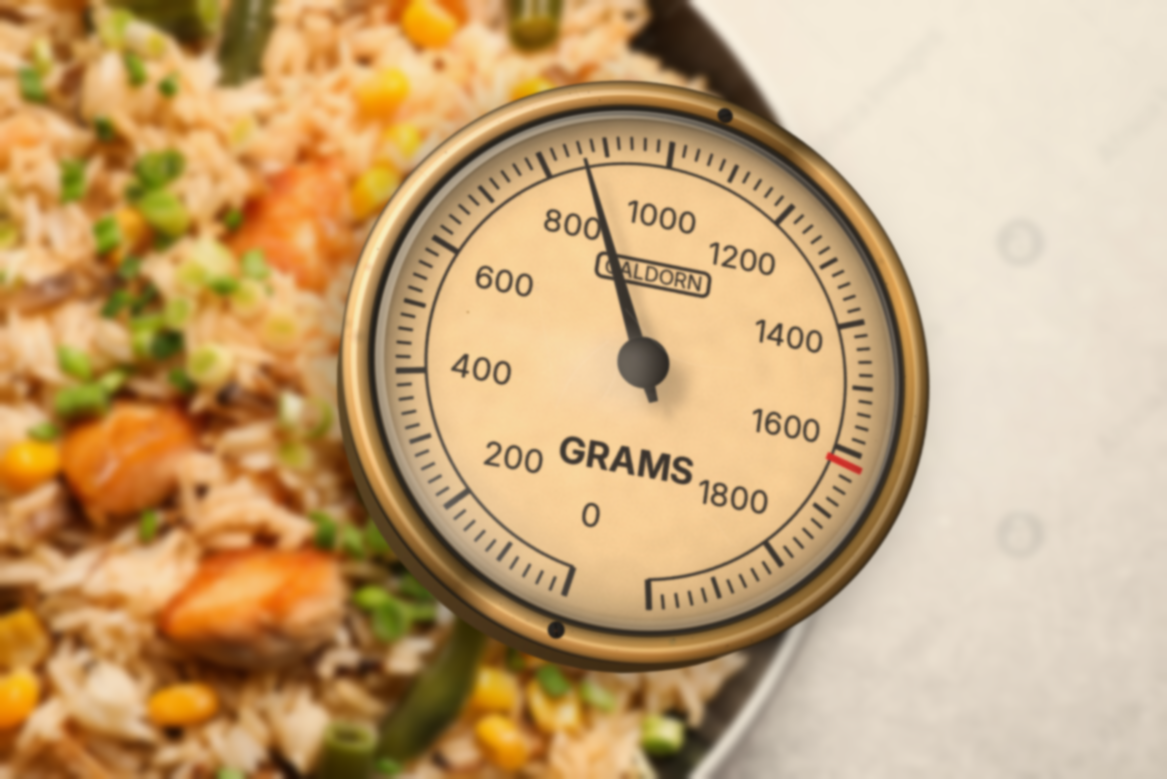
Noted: {"value": 860, "unit": "g"}
